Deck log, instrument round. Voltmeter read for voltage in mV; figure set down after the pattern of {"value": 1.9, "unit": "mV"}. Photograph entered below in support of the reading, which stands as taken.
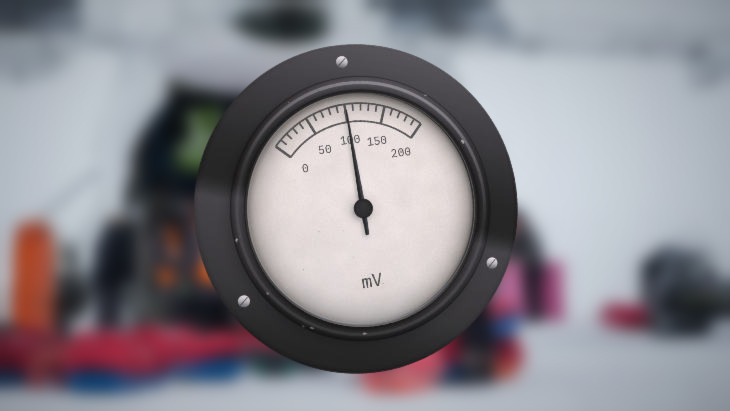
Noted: {"value": 100, "unit": "mV"}
